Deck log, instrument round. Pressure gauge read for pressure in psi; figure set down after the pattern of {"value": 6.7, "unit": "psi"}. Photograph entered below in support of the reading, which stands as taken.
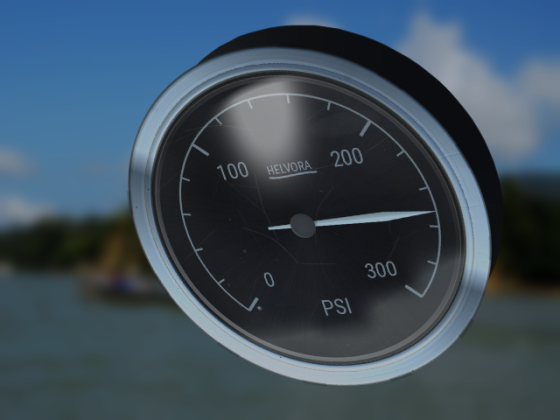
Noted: {"value": 250, "unit": "psi"}
